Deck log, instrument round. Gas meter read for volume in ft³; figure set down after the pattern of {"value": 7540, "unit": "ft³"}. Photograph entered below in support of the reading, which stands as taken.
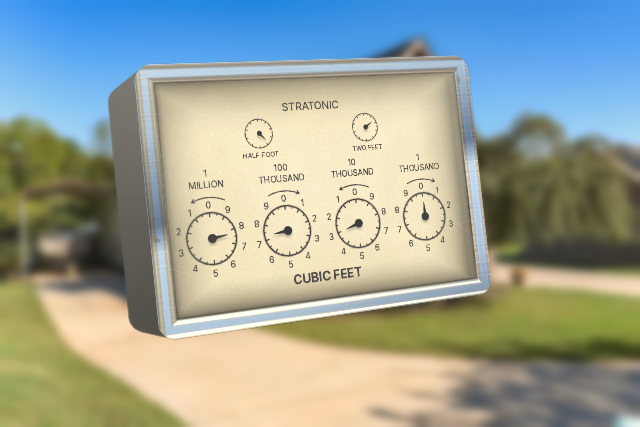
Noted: {"value": 773000, "unit": "ft³"}
